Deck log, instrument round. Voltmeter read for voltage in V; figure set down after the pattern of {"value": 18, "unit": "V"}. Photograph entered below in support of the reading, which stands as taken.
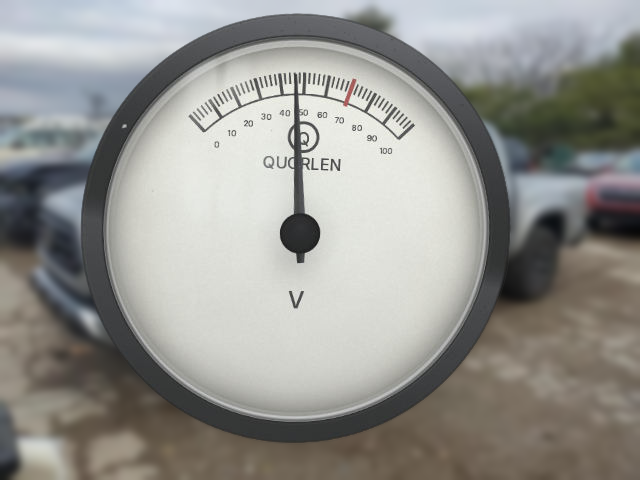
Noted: {"value": 46, "unit": "V"}
